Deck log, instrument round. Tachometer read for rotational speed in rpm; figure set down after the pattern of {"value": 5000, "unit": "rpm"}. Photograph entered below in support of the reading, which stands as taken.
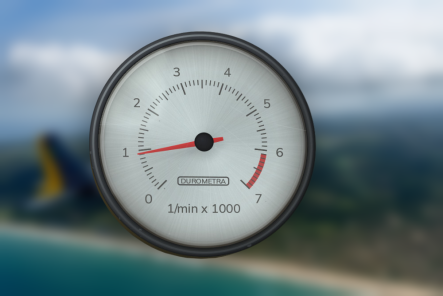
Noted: {"value": 900, "unit": "rpm"}
